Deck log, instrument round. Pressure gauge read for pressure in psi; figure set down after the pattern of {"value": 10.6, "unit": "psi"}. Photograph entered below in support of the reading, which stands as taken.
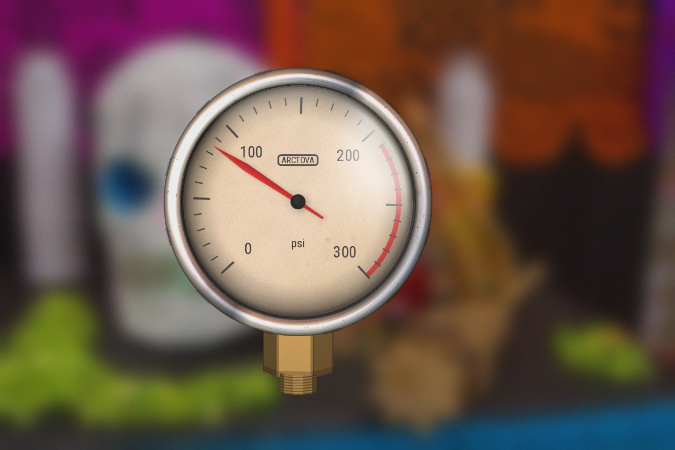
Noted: {"value": 85, "unit": "psi"}
